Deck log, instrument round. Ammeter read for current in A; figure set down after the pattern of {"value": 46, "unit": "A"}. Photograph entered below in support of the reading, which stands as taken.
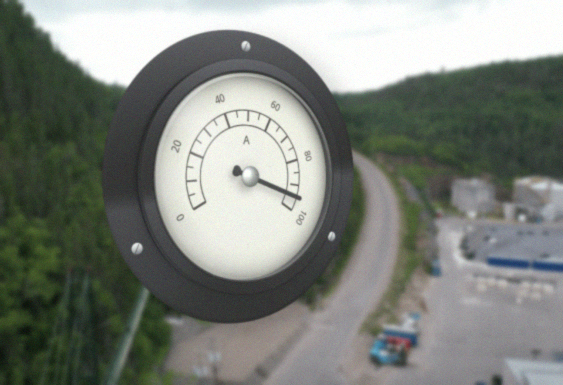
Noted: {"value": 95, "unit": "A"}
